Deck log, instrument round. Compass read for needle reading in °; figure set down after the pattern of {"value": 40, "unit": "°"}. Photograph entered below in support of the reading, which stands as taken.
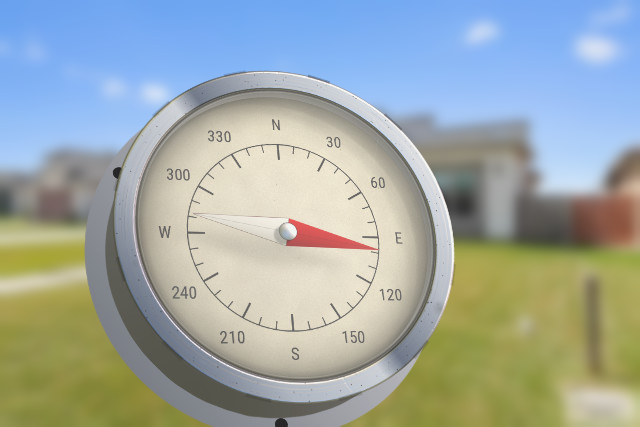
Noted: {"value": 100, "unit": "°"}
